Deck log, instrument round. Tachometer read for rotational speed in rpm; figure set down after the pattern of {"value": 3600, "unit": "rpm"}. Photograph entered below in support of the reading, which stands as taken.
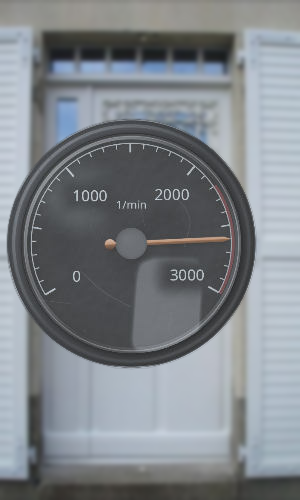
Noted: {"value": 2600, "unit": "rpm"}
